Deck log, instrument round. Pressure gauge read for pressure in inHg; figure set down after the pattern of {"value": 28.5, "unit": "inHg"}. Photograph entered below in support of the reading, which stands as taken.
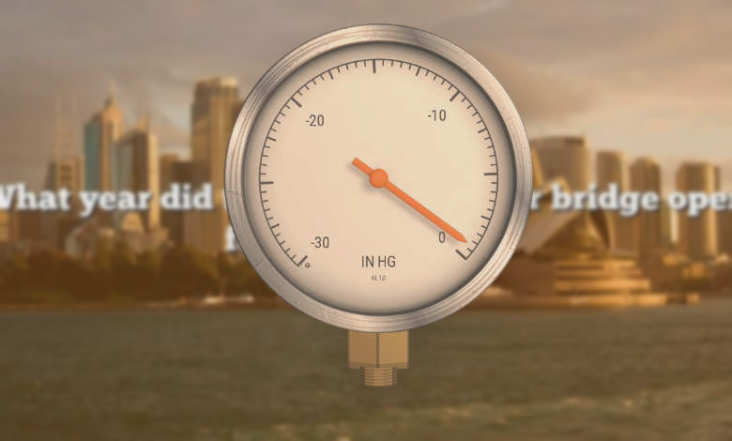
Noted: {"value": -0.75, "unit": "inHg"}
